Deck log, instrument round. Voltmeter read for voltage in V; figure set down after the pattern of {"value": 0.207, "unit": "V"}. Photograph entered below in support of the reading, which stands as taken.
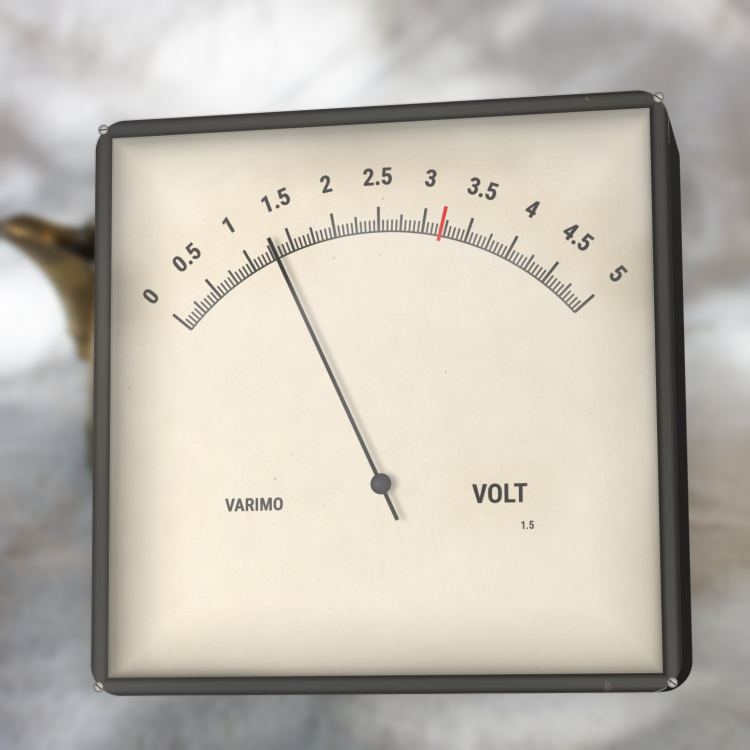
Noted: {"value": 1.3, "unit": "V"}
